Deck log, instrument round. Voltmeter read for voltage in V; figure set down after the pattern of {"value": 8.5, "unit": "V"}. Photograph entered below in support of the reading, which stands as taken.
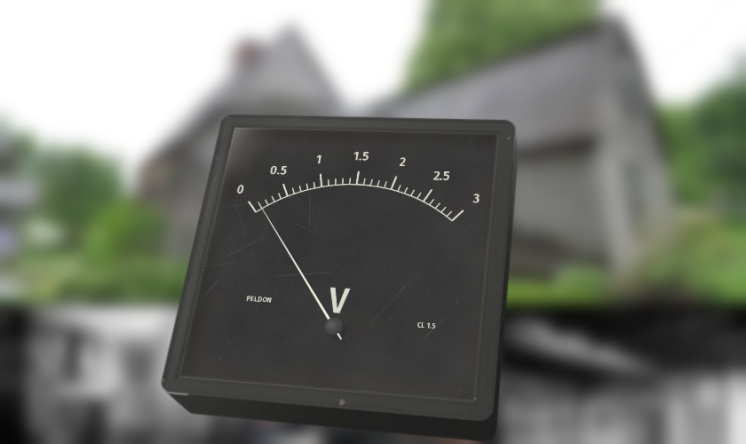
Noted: {"value": 0.1, "unit": "V"}
